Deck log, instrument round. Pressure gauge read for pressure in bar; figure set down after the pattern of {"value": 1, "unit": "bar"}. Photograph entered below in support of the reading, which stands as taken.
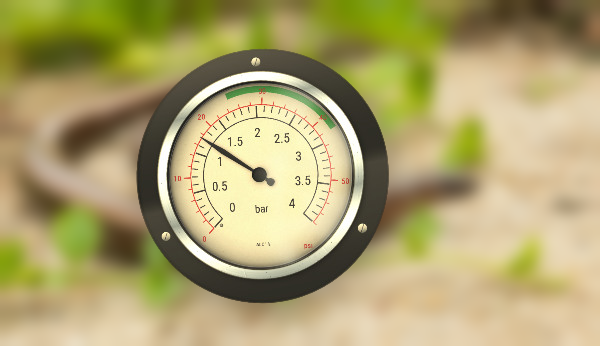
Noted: {"value": 1.2, "unit": "bar"}
